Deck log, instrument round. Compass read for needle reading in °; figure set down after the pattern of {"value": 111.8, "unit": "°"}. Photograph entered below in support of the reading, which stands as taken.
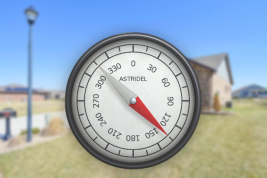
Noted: {"value": 135, "unit": "°"}
